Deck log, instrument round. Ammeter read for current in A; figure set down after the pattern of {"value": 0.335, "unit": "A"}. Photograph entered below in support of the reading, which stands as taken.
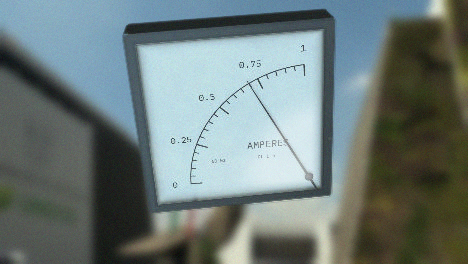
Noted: {"value": 0.7, "unit": "A"}
